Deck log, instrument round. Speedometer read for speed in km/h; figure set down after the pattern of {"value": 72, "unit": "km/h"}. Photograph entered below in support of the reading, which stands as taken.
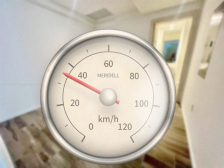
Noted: {"value": 35, "unit": "km/h"}
